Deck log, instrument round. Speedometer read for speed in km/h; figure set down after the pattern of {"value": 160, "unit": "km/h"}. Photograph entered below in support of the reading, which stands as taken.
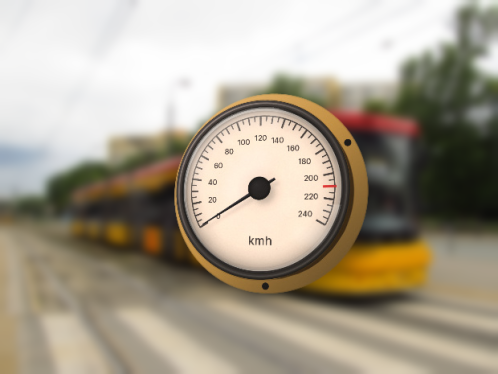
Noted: {"value": 0, "unit": "km/h"}
